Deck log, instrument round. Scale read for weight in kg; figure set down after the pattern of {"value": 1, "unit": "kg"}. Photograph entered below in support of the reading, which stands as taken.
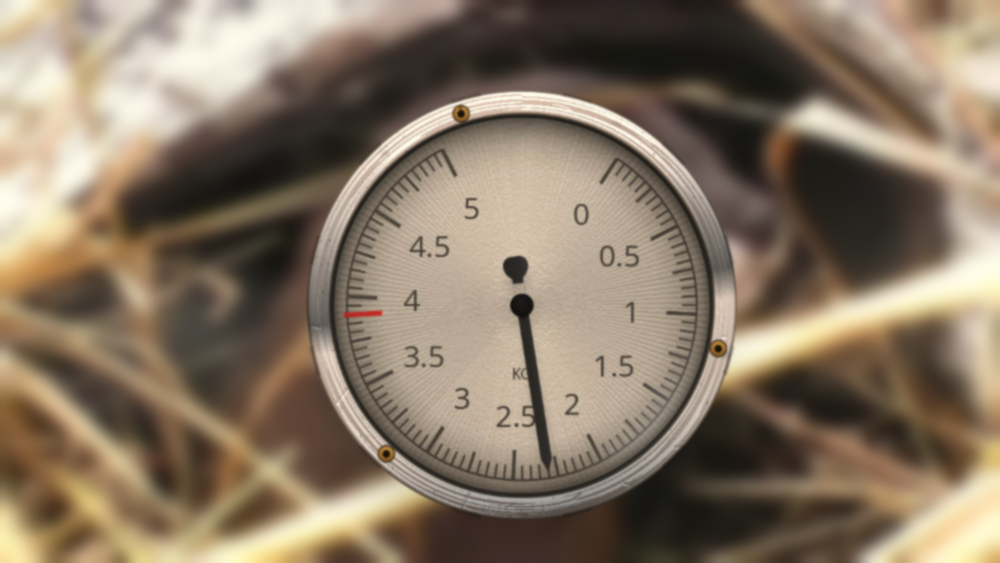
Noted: {"value": 2.3, "unit": "kg"}
